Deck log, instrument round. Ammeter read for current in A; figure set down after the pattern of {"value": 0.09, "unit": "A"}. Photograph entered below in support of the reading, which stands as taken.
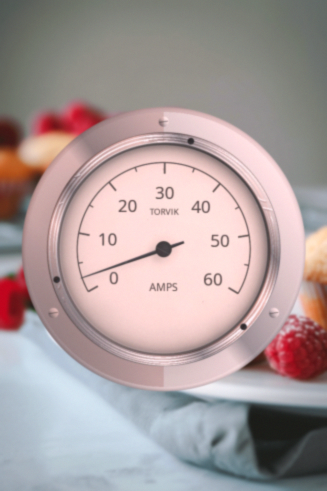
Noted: {"value": 2.5, "unit": "A"}
